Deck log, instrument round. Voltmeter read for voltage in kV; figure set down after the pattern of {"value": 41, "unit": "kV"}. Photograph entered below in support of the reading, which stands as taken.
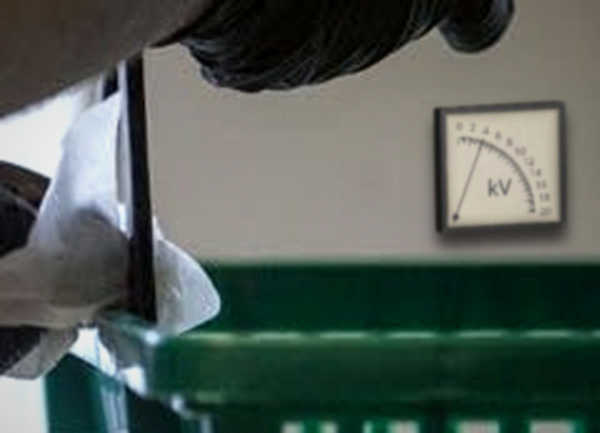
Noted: {"value": 4, "unit": "kV"}
